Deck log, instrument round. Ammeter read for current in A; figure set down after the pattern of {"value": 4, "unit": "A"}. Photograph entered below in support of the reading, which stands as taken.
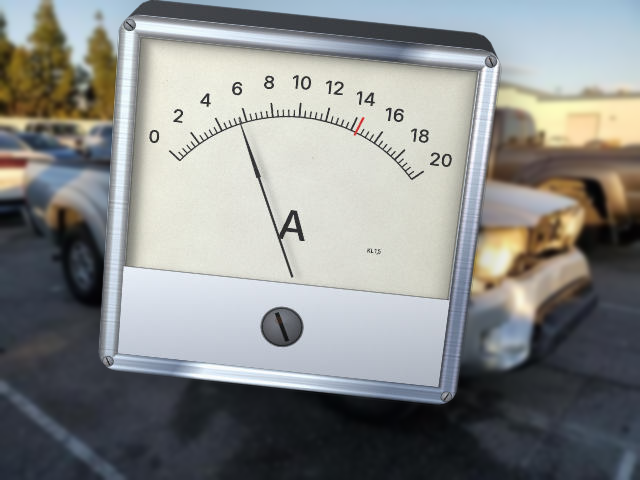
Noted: {"value": 5.6, "unit": "A"}
